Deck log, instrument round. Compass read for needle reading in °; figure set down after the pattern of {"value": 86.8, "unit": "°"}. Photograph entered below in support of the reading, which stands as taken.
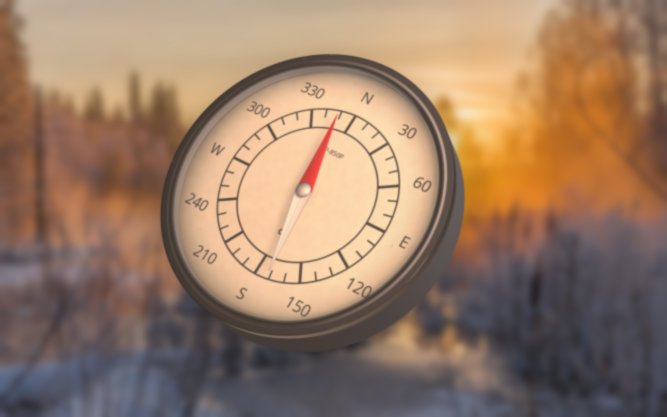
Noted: {"value": 350, "unit": "°"}
